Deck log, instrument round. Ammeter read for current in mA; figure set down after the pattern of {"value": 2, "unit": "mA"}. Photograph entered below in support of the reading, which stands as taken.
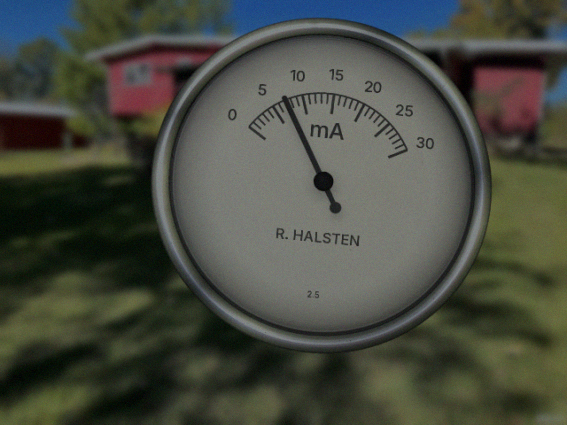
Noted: {"value": 7, "unit": "mA"}
